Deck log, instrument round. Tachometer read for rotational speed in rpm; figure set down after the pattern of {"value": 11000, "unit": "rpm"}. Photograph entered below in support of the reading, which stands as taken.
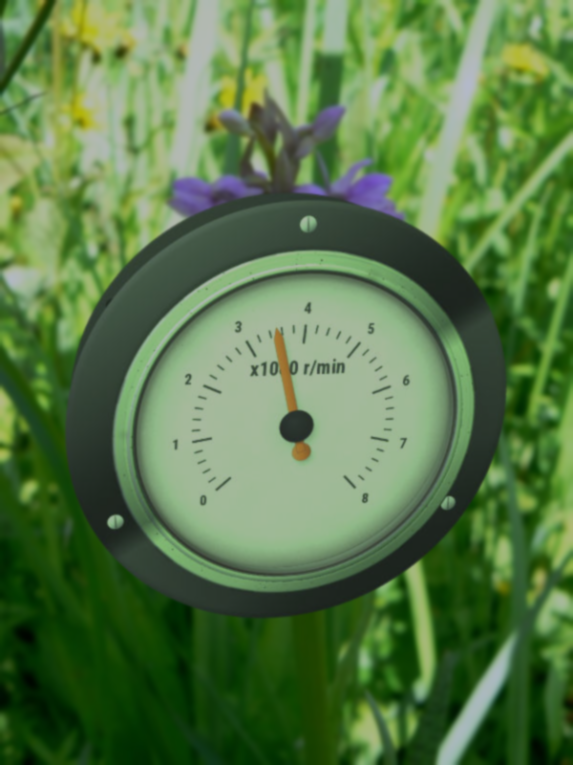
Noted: {"value": 3500, "unit": "rpm"}
